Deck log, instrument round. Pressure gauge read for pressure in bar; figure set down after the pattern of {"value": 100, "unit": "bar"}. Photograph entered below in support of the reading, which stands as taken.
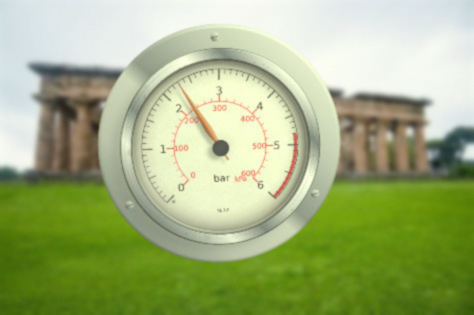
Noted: {"value": 2.3, "unit": "bar"}
